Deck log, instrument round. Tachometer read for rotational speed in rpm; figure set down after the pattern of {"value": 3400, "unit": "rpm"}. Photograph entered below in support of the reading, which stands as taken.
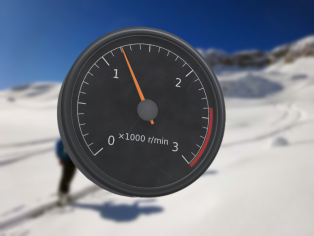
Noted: {"value": 1200, "unit": "rpm"}
